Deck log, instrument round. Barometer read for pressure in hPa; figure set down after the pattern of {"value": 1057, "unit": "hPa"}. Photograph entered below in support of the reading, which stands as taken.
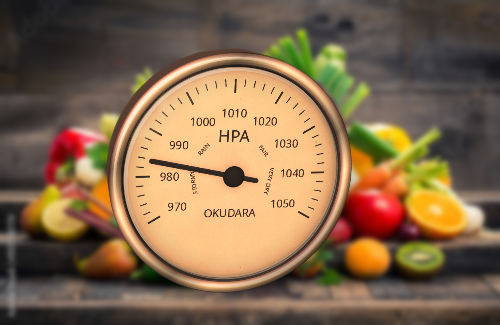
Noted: {"value": 984, "unit": "hPa"}
